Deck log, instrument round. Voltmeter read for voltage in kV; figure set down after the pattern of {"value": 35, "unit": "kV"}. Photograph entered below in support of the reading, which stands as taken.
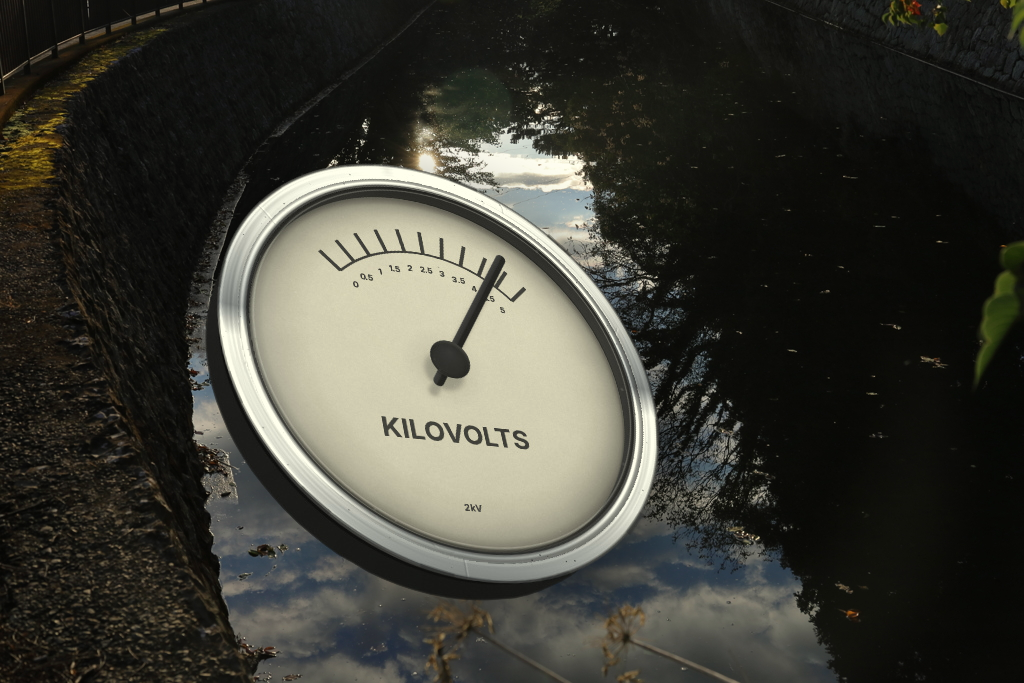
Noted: {"value": 4.25, "unit": "kV"}
